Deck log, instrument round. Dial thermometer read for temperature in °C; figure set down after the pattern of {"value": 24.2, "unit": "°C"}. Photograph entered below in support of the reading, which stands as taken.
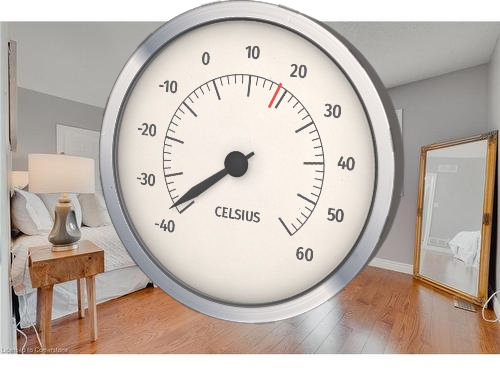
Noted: {"value": -38, "unit": "°C"}
